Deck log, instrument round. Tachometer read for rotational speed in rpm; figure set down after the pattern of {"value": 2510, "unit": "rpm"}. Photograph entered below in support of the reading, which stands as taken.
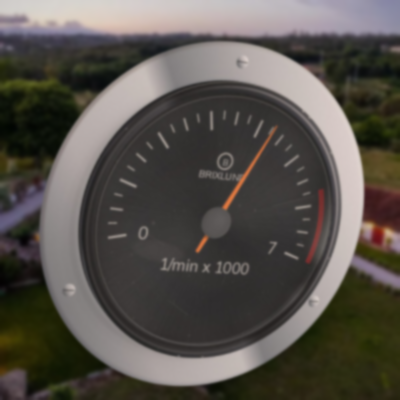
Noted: {"value": 4250, "unit": "rpm"}
